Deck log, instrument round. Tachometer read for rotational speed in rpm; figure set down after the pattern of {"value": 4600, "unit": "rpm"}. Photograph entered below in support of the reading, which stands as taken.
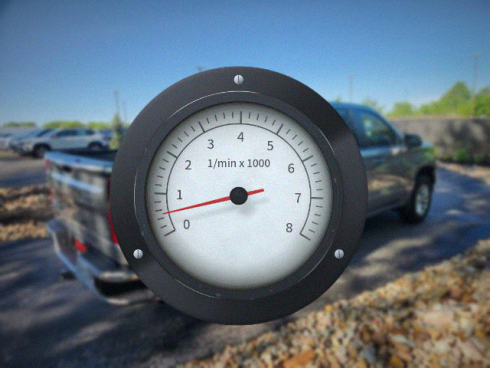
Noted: {"value": 500, "unit": "rpm"}
